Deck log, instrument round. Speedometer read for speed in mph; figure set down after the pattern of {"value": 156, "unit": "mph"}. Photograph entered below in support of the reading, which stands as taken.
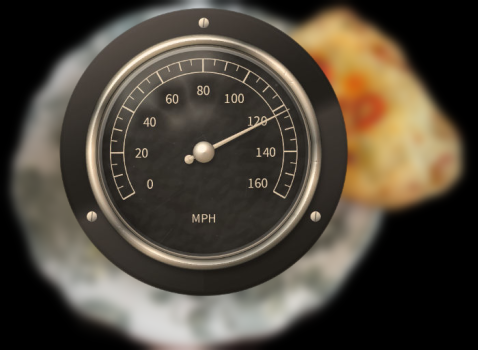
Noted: {"value": 122.5, "unit": "mph"}
